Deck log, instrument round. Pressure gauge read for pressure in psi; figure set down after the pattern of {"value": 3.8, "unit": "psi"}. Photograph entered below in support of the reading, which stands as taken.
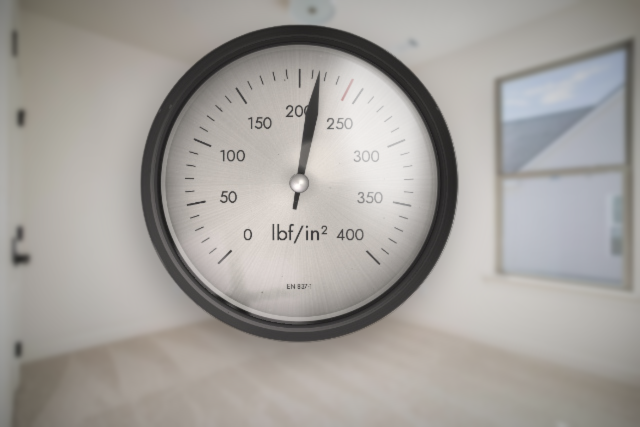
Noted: {"value": 215, "unit": "psi"}
